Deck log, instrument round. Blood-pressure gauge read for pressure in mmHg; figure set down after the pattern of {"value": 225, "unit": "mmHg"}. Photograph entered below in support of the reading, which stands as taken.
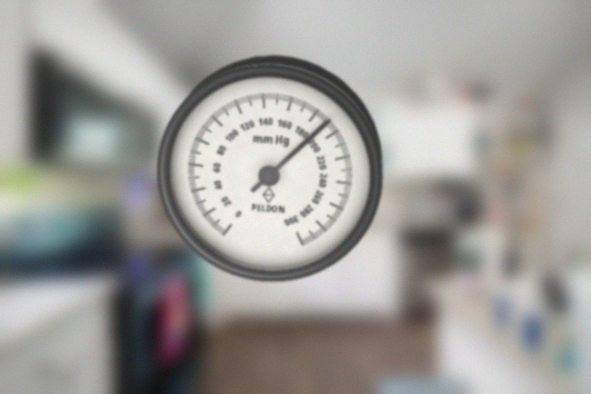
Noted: {"value": 190, "unit": "mmHg"}
